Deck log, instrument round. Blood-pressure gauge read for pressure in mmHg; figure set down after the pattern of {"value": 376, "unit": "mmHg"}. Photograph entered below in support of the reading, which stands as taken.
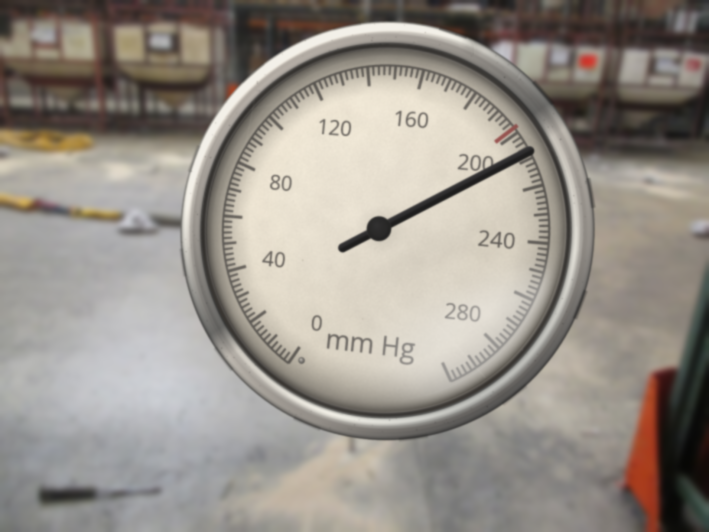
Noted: {"value": 208, "unit": "mmHg"}
